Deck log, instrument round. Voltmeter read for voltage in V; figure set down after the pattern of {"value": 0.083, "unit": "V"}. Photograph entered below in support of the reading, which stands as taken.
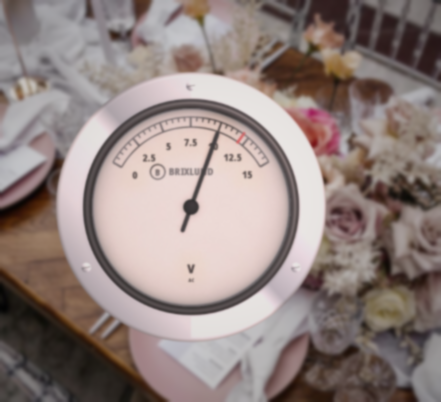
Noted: {"value": 10, "unit": "V"}
